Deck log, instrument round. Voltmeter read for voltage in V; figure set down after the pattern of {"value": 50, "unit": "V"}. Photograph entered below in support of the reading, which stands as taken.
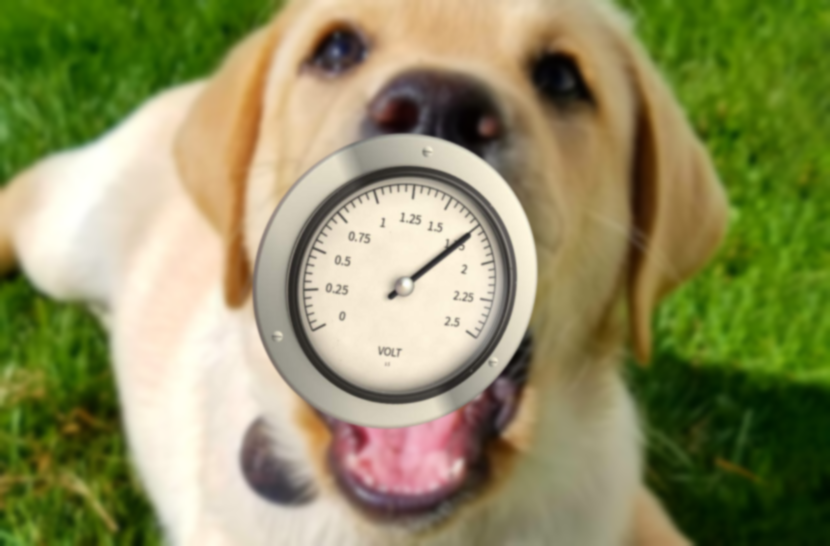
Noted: {"value": 1.75, "unit": "V"}
